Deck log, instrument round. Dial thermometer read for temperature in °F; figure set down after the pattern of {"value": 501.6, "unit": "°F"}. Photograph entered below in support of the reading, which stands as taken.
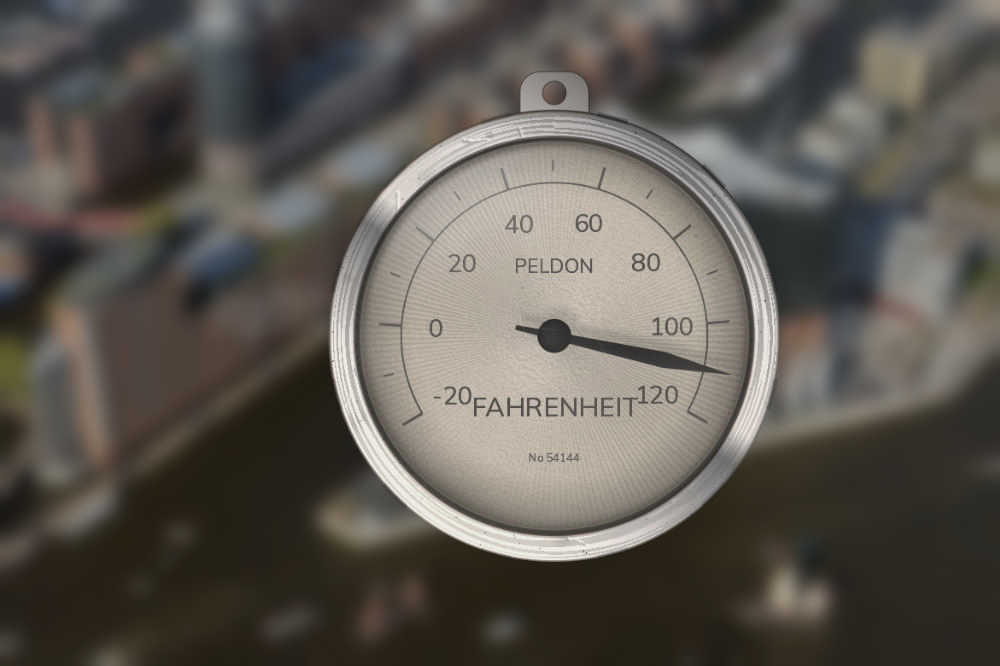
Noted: {"value": 110, "unit": "°F"}
